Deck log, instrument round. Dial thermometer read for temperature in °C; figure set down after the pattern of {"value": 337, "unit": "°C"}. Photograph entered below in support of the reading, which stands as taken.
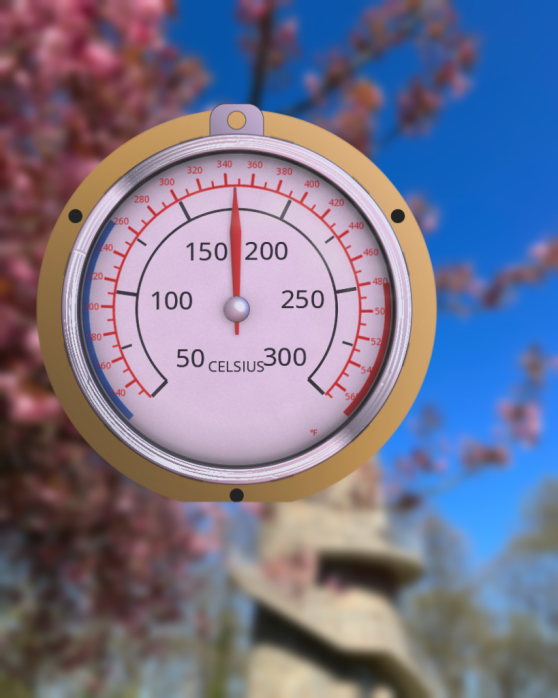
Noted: {"value": 175, "unit": "°C"}
